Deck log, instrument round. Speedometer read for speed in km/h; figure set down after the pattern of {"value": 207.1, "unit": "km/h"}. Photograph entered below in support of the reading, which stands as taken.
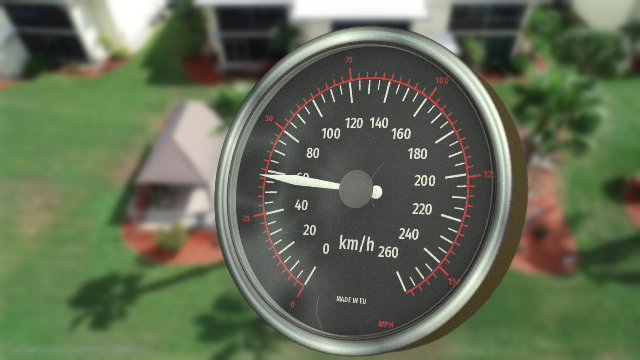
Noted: {"value": 57.5, "unit": "km/h"}
